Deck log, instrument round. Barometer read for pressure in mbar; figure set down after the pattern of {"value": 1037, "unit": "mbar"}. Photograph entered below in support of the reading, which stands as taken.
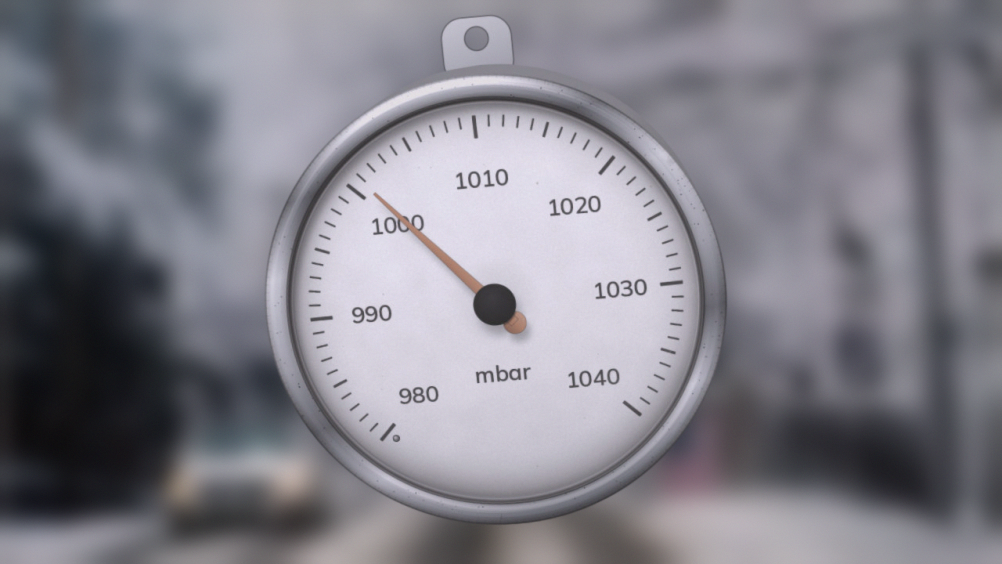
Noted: {"value": 1001, "unit": "mbar"}
